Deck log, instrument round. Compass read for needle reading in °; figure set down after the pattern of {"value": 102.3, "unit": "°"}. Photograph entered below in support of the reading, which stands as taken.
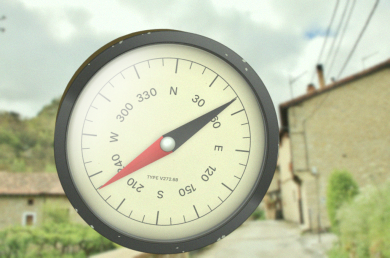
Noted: {"value": 230, "unit": "°"}
